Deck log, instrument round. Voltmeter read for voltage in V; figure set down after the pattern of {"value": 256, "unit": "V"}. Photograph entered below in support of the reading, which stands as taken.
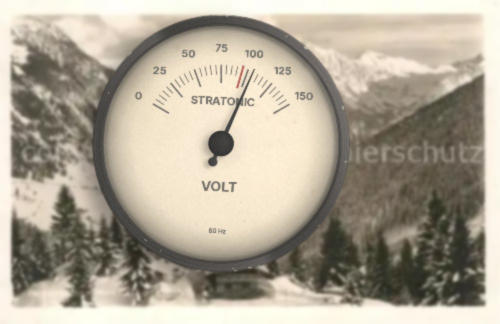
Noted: {"value": 105, "unit": "V"}
